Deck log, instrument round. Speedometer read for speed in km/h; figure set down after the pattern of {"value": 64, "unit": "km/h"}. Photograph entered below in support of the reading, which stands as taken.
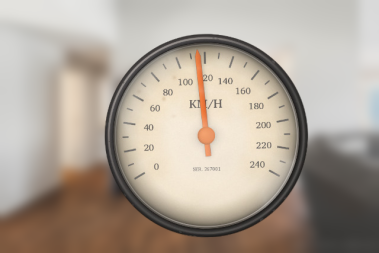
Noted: {"value": 115, "unit": "km/h"}
